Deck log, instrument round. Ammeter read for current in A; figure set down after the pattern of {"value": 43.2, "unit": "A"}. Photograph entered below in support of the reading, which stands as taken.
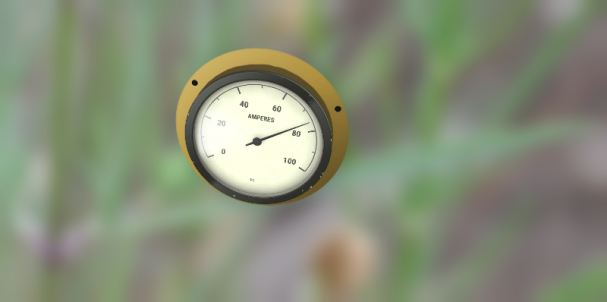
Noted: {"value": 75, "unit": "A"}
